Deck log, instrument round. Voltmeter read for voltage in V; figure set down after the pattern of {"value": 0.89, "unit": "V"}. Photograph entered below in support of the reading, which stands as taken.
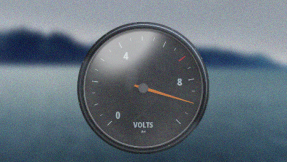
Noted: {"value": 9, "unit": "V"}
